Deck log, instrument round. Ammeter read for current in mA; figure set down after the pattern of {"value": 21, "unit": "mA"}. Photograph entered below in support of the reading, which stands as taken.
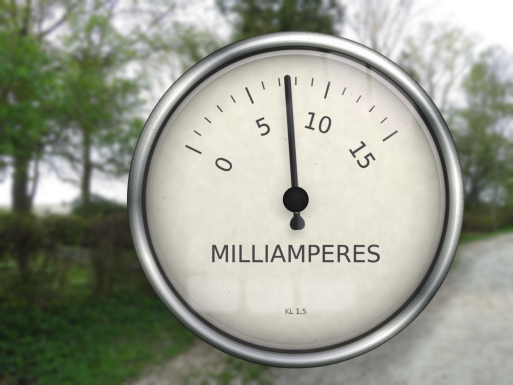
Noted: {"value": 7.5, "unit": "mA"}
